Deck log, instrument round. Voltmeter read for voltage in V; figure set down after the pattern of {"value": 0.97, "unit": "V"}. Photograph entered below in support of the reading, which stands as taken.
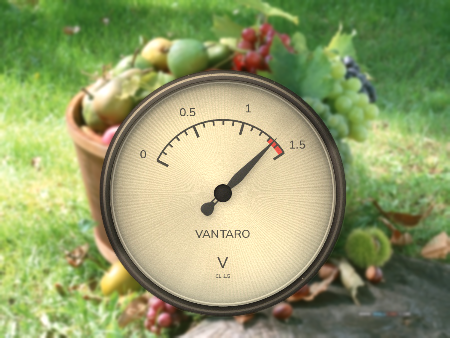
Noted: {"value": 1.35, "unit": "V"}
